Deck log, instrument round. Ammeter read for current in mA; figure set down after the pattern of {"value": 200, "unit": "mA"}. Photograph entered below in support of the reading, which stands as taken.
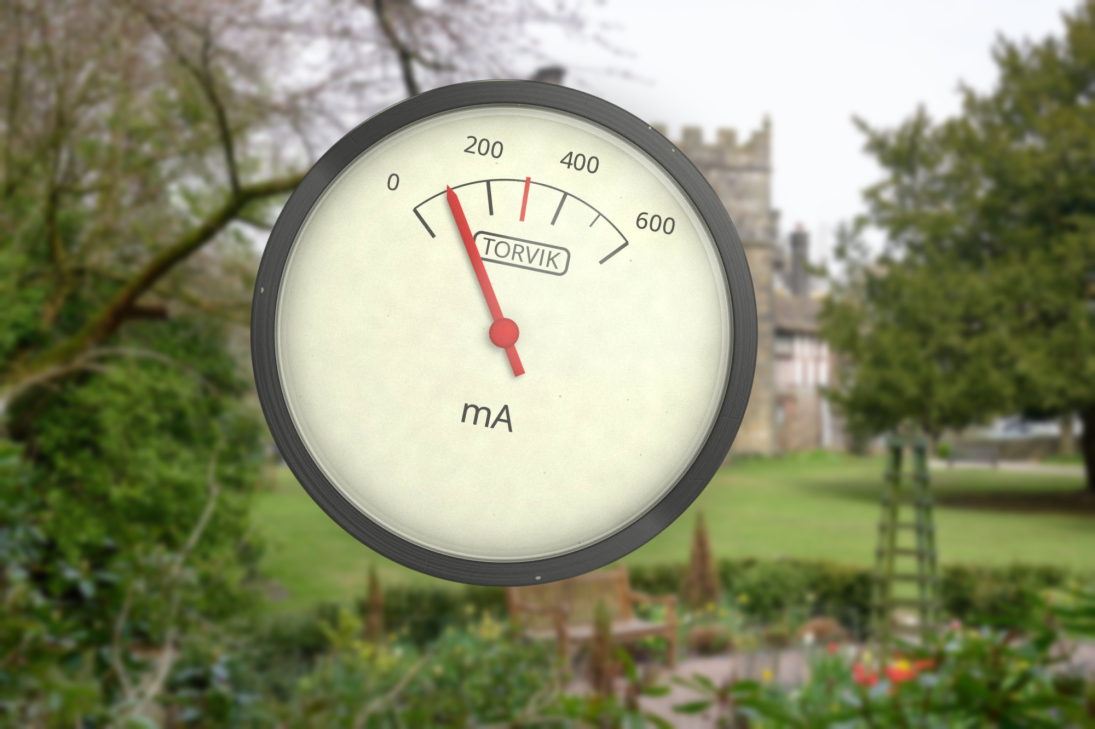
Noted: {"value": 100, "unit": "mA"}
